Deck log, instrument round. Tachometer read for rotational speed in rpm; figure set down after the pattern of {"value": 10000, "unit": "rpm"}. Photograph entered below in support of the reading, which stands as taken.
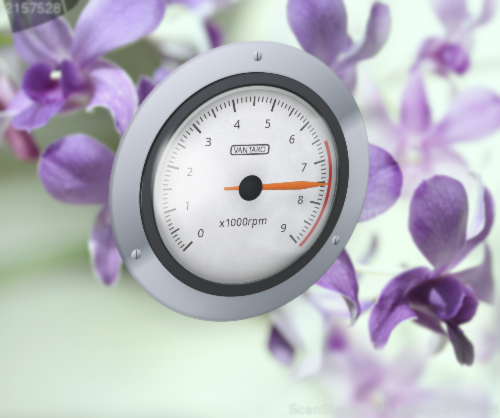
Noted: {"value": 7500, "unit": "rpm"}
